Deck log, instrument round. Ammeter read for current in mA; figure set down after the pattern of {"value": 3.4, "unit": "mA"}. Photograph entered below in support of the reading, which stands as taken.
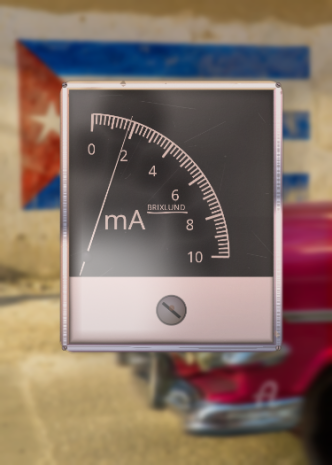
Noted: {"value": 1.8, "unit": "mA"}
